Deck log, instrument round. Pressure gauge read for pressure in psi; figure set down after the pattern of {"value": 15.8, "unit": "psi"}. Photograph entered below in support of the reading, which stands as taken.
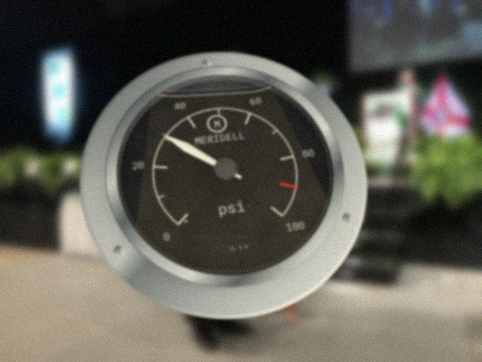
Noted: {"value": 30, "unit": "psi"}
